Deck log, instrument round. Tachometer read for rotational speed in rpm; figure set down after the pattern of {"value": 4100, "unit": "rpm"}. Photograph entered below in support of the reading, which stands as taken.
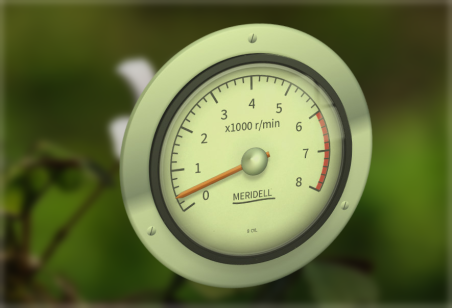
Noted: {"value": 400, "unit": "rpm"}
